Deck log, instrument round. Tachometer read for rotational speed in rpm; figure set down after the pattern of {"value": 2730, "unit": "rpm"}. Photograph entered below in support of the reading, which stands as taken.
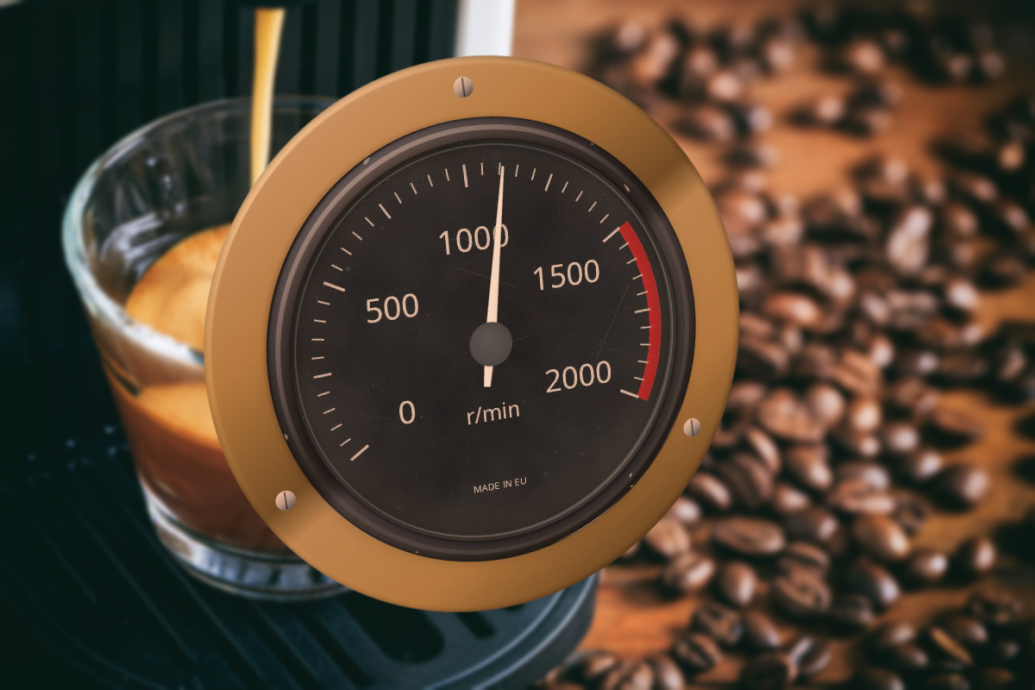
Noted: {"value": 1100, "unit": "rpm"}
